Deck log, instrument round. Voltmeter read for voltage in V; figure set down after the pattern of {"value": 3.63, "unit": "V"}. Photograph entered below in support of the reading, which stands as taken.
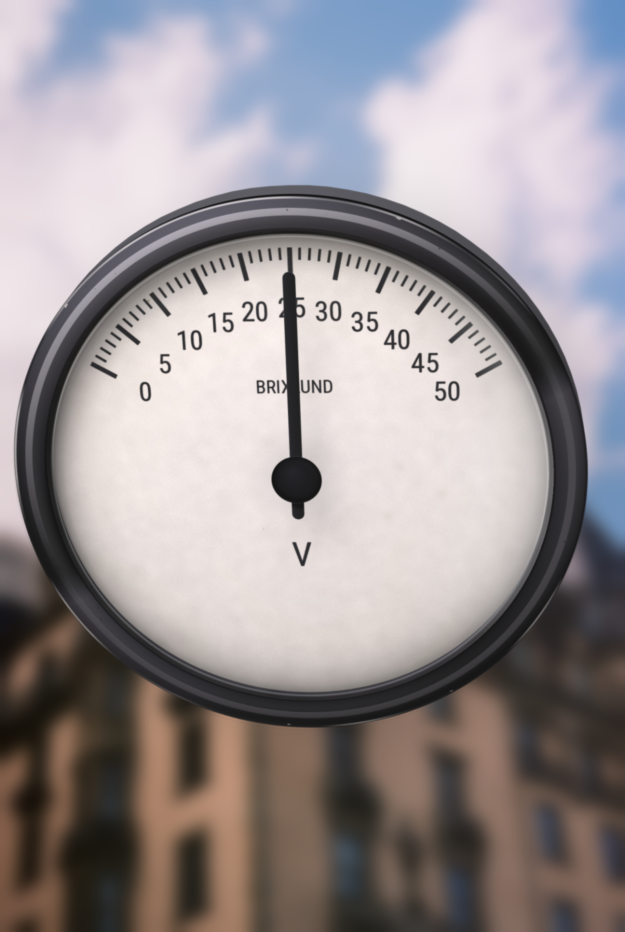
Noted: {"value": 25, "unit": "V"}
